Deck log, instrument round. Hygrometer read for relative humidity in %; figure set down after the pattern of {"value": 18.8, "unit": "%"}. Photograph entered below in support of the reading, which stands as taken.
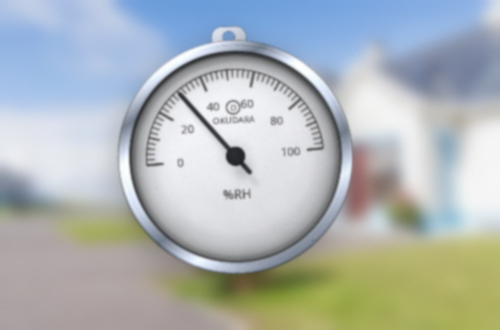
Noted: {"value": 30, "unit": "%"}
